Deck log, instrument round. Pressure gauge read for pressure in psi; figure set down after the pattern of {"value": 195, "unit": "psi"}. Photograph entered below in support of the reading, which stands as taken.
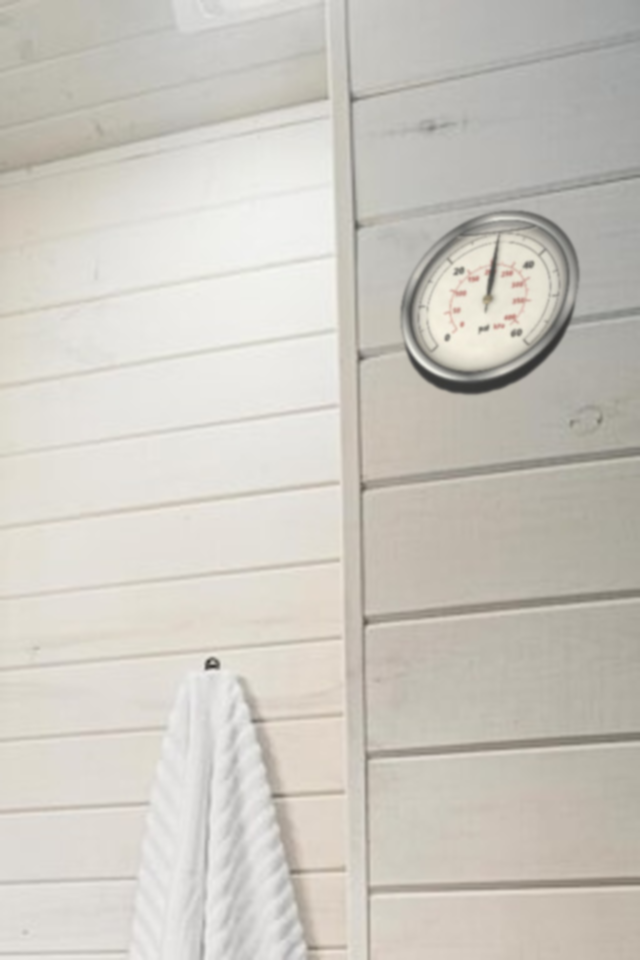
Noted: {"value": 30, "unit": "psi"}
